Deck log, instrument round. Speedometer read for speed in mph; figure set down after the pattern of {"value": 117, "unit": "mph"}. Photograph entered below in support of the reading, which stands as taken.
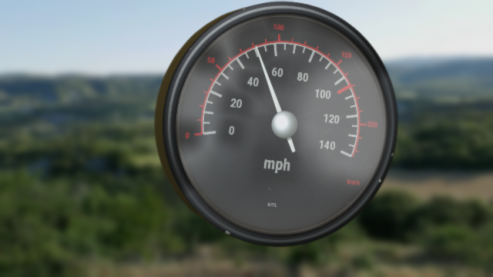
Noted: {"value": 50, "unit": "mph"}
